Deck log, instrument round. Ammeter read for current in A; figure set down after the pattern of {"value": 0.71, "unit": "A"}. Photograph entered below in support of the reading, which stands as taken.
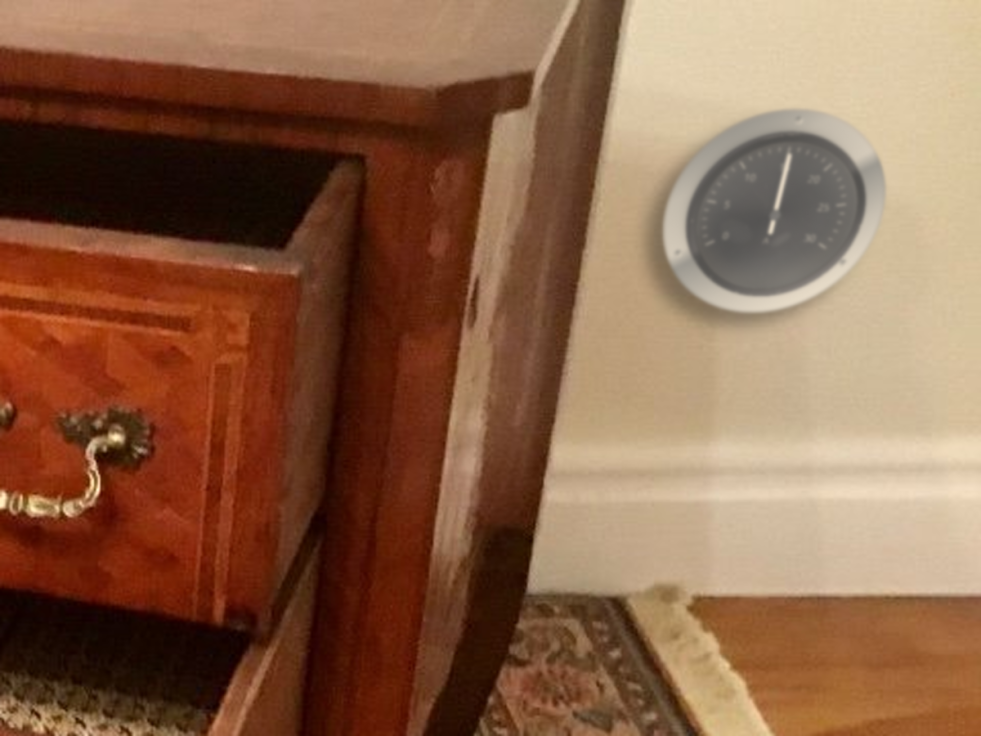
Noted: {"value": 15, "unit": "A"}
